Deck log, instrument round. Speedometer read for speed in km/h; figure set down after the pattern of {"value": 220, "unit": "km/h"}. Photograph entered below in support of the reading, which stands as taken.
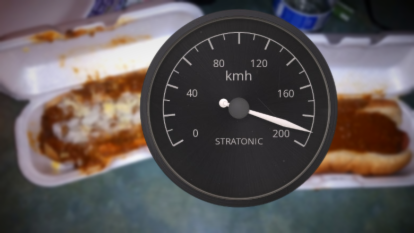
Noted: {"value": 190, "unit": "km/h"}
